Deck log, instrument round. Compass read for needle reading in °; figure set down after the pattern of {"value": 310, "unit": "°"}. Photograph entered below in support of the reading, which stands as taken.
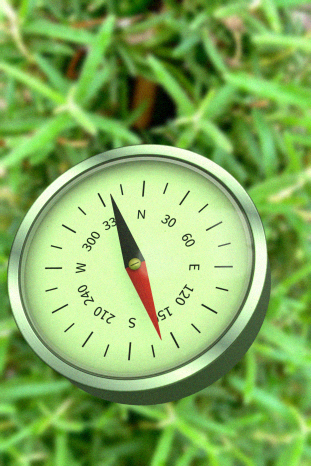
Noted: {"value": 157.5, "unit": "°"}
